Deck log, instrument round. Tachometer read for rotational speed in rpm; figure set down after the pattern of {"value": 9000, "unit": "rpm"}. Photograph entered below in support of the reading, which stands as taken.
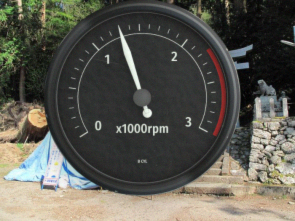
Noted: {"value": 1300, "unit": "rpm"}
